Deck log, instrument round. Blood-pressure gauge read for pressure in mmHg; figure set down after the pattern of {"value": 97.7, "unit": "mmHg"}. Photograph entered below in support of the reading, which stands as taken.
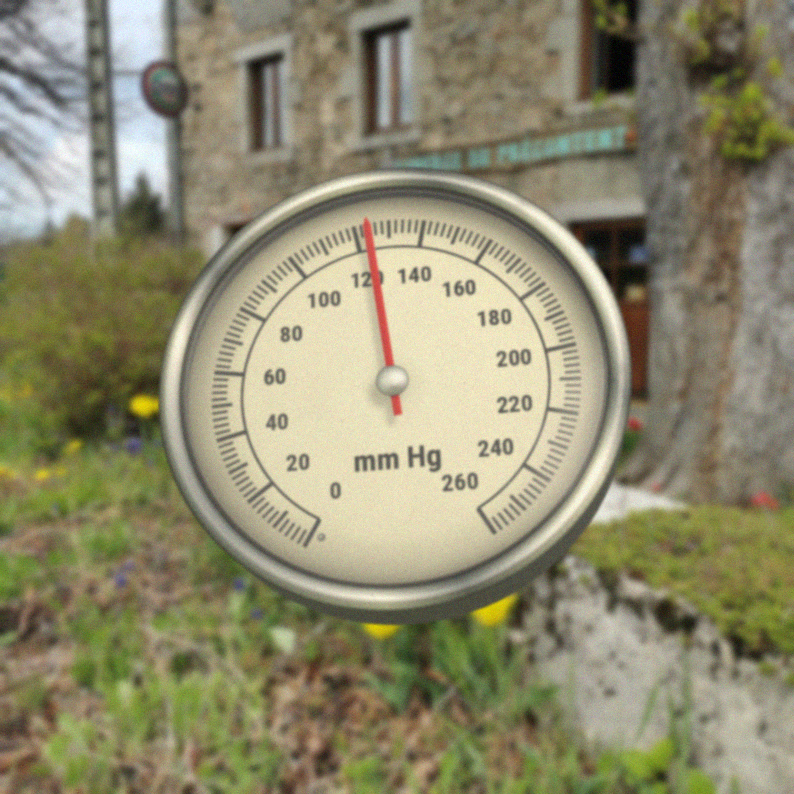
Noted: {"value": 124, "unit": "mmHg"}
